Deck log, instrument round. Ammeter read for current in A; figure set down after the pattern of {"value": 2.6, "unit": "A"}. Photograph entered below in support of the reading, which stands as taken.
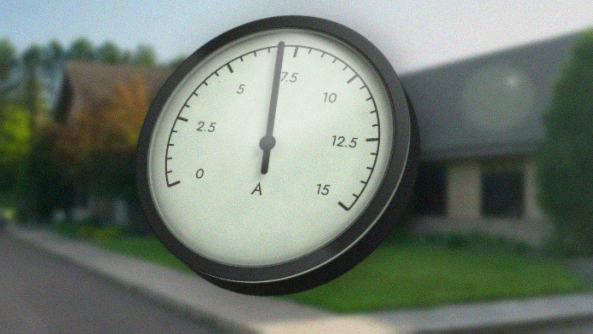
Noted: {"value": 7, "unit": "A"}
